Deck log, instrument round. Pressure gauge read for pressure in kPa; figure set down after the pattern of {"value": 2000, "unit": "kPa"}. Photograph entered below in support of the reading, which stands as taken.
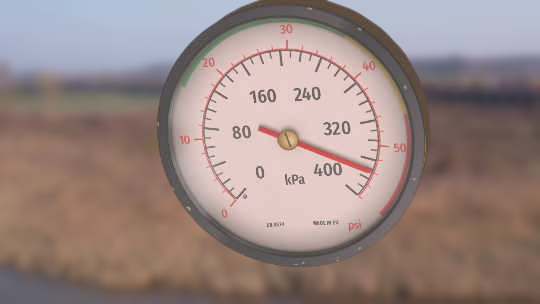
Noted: {"value": 370, "unit": "kPa"}
